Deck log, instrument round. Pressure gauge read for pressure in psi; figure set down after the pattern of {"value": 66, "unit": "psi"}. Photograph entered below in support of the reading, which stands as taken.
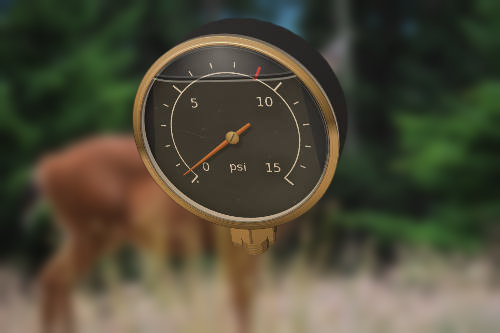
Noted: {"value": 0.5, "unit": "psi"}
